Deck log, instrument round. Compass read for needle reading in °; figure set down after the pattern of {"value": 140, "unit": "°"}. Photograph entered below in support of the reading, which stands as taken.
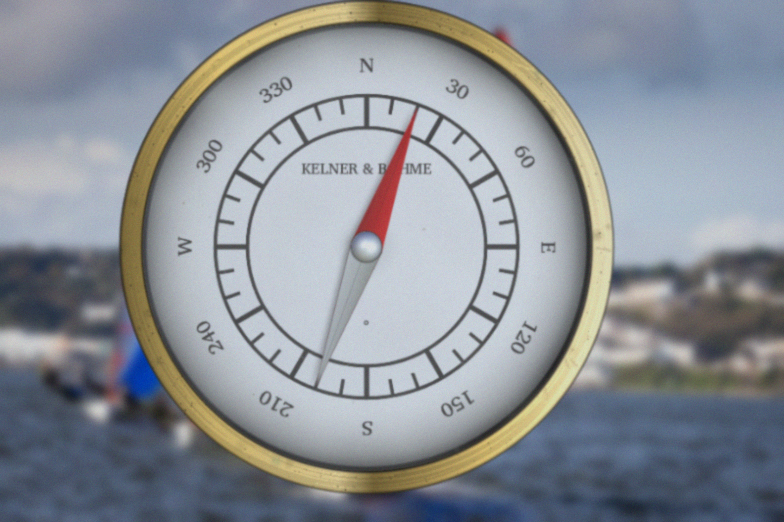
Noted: {"value": 20, "unit": "°"}
